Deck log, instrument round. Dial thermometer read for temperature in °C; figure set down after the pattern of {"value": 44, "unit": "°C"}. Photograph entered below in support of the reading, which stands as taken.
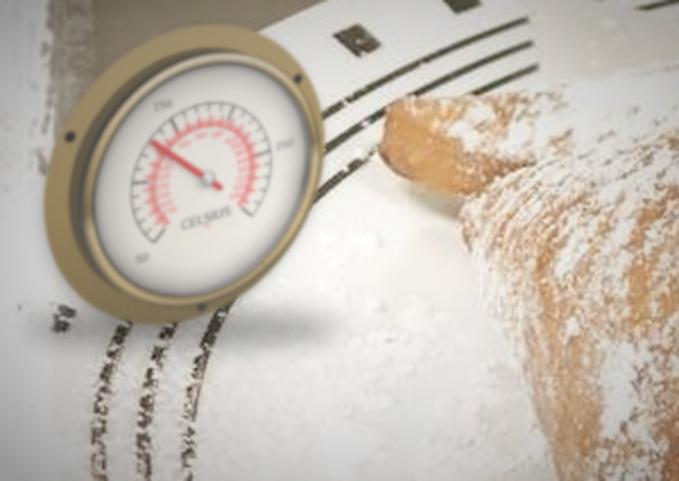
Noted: {"value": 130, "unit": "°C"}
